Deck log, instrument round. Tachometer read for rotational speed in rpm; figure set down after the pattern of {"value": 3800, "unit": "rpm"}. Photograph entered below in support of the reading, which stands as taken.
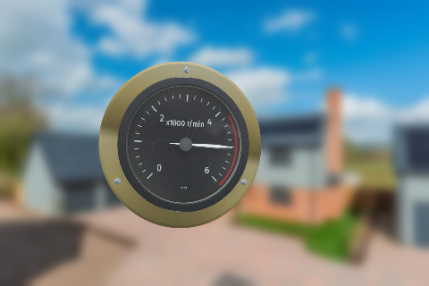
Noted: {"value": 5000, "unit": "rpm"}
